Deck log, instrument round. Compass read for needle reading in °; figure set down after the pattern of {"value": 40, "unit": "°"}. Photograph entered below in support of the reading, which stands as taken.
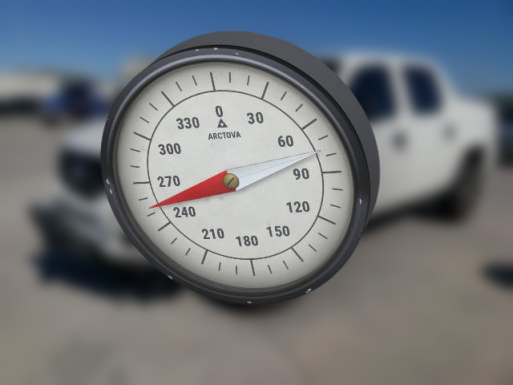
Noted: {"value": 255, "unit": "°"}
